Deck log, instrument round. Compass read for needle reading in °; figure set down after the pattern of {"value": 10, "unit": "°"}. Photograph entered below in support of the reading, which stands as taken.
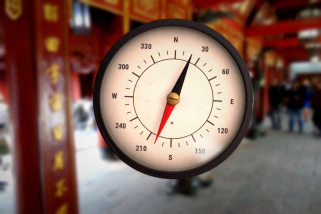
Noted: {"value": 200, "unit": "°"}
